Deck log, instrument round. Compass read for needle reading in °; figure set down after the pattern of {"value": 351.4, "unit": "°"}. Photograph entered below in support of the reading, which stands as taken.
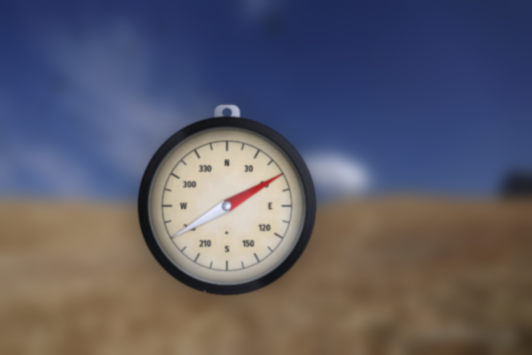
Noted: {"value": 60, "unit": "°"}
